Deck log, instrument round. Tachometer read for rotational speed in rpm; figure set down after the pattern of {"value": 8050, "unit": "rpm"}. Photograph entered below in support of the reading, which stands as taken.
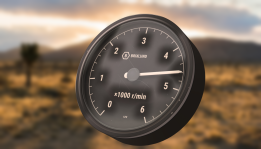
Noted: {"value": 4600, "unit": "rpm"}
